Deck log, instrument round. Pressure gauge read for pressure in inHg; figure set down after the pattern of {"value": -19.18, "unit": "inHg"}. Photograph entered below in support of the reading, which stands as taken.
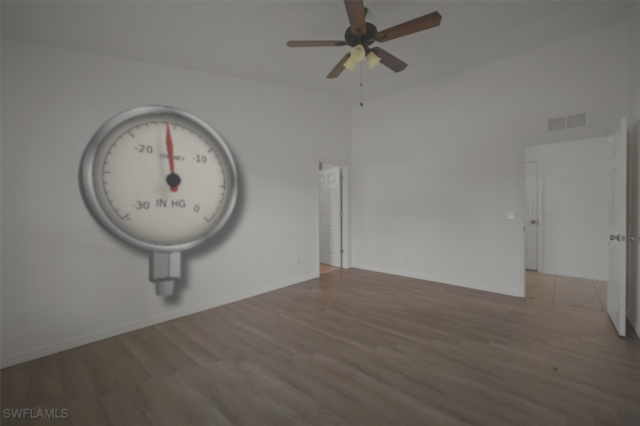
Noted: {"value": -16, "unit": "inHg"}
